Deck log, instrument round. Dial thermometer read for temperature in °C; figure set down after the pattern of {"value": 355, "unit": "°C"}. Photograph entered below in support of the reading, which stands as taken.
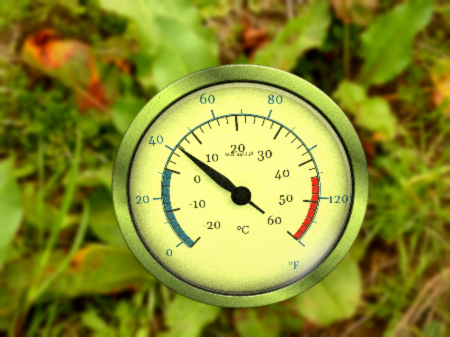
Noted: {"value": 6, "unit": "°C"}
